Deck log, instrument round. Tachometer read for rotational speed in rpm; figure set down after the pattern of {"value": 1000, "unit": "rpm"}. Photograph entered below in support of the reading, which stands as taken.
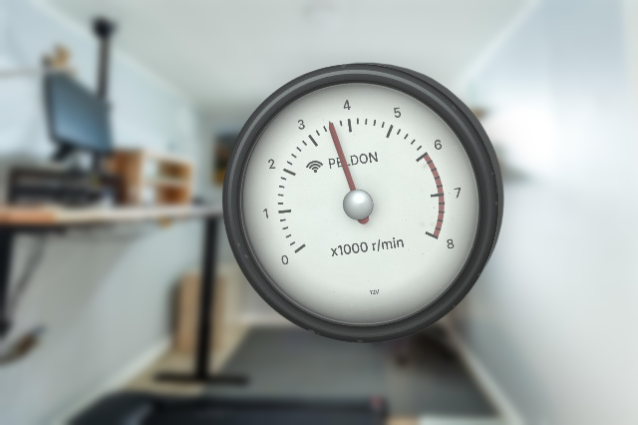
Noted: {"value": 3600, "unit": "rpm"}
